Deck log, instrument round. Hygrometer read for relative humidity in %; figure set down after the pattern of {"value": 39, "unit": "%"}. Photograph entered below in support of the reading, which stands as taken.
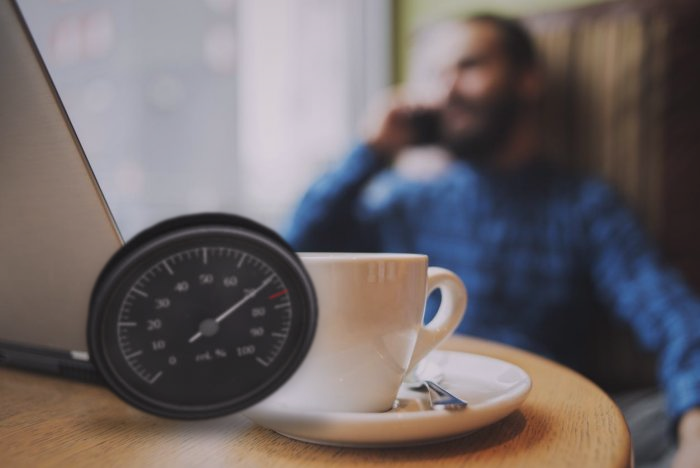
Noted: {"value": 70, "unit": "%"}
